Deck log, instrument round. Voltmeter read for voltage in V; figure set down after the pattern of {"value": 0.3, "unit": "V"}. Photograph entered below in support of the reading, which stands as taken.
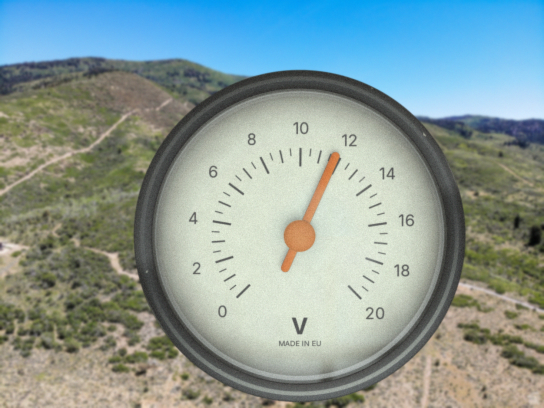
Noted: {"value": 11.75, "unit": "V"}
